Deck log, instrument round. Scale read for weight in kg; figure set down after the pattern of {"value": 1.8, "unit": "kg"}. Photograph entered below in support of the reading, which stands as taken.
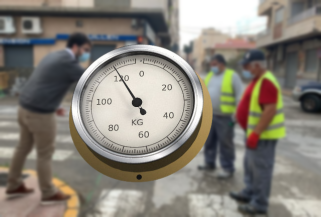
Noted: {"value": 120, "unit": "kg"}
